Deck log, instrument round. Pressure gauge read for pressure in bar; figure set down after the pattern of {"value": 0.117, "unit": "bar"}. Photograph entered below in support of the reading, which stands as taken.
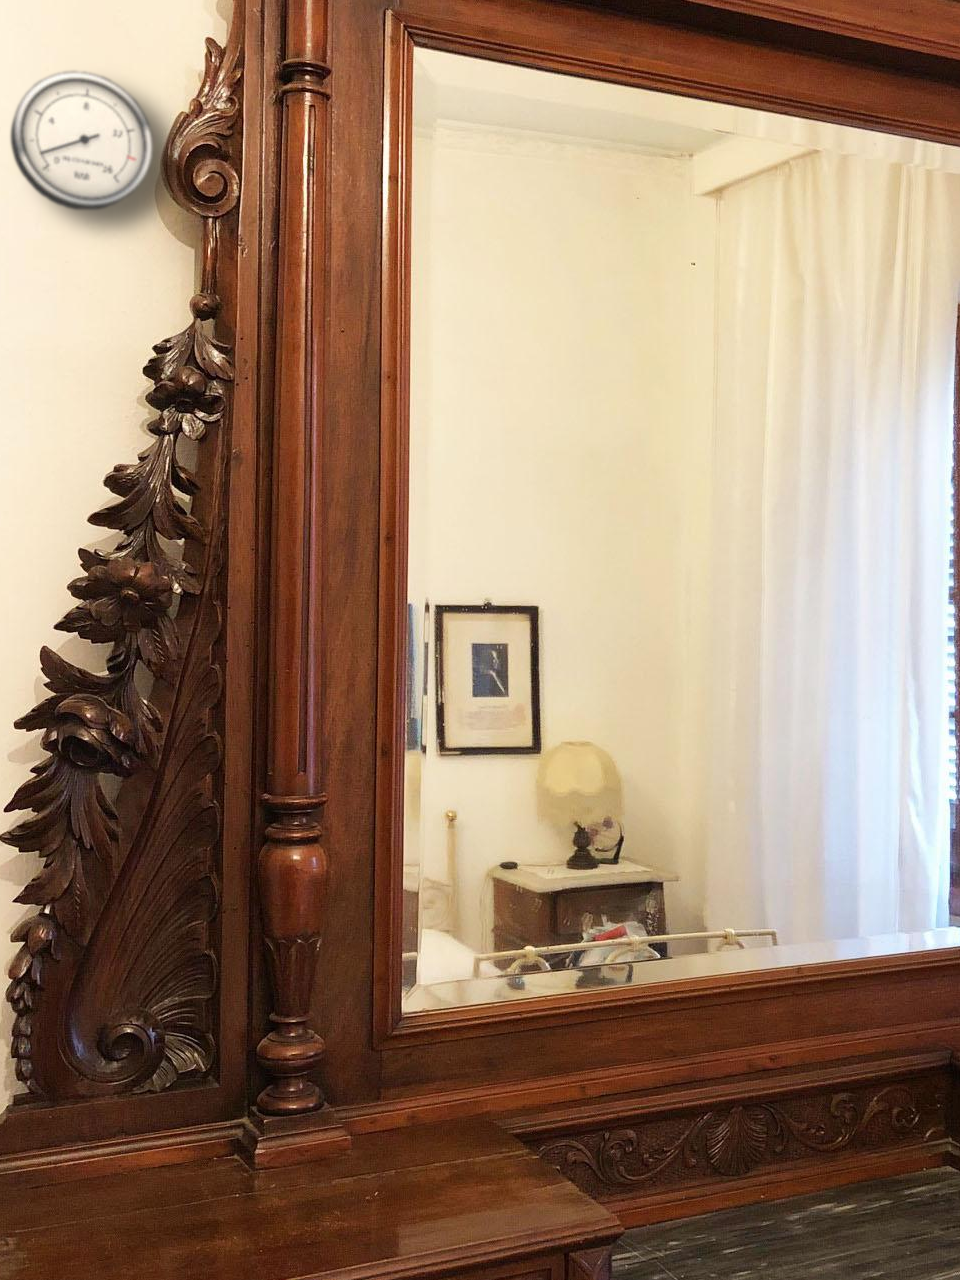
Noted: {"value": 1, "unit": "bar"}
